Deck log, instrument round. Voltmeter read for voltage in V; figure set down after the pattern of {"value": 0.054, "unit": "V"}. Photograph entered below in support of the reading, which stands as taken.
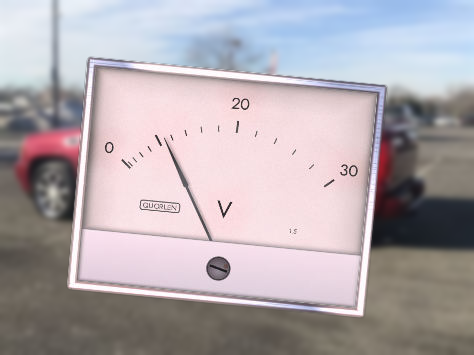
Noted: {"value": 11, "unit": "V"}
